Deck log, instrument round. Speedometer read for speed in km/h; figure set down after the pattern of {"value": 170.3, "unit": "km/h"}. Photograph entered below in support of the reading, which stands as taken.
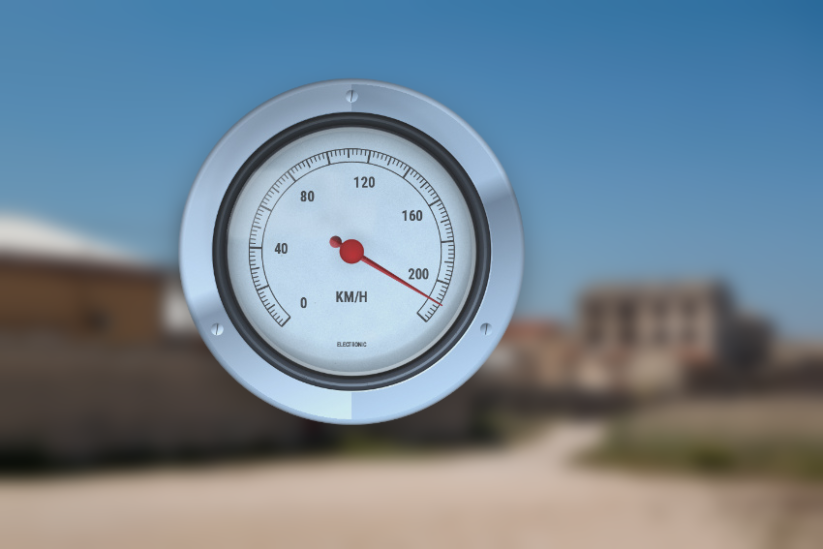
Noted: {"value": 210, "unit": "km/h"}
